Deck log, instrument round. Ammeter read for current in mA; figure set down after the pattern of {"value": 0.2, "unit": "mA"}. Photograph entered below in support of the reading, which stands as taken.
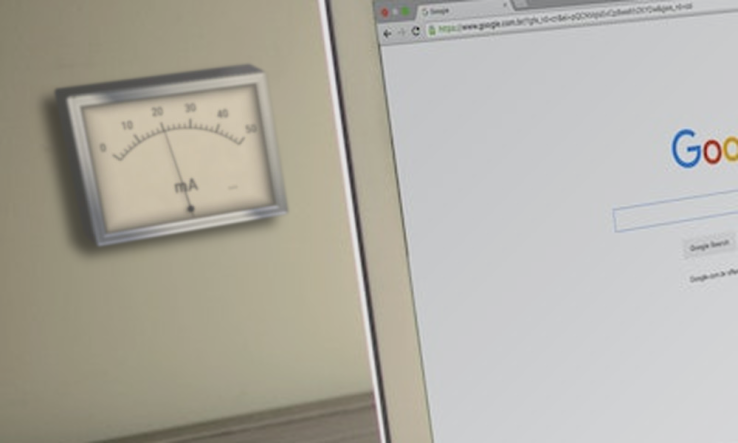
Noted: {"value": 20, "unit": "mA"}
